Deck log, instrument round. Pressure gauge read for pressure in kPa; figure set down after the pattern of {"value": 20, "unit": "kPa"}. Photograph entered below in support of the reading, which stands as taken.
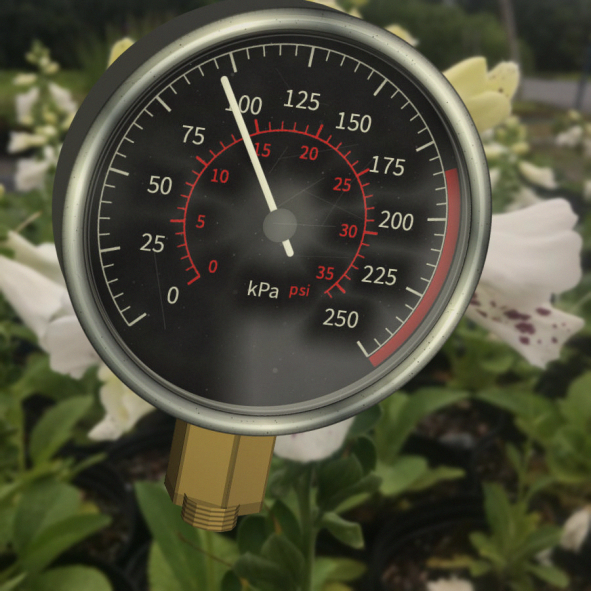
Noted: {"value": 95, "unit": "kPa"}
